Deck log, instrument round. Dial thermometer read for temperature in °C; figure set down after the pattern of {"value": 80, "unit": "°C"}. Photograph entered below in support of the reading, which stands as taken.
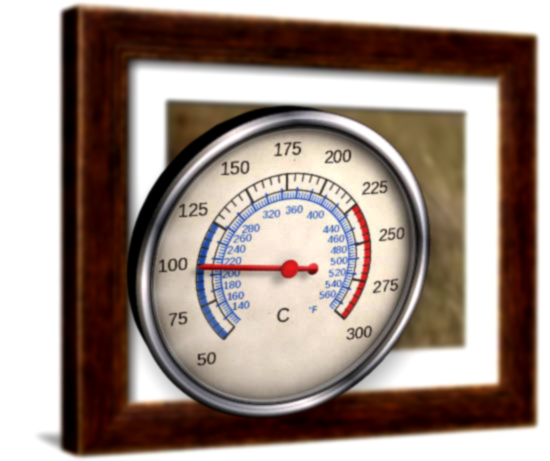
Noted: {"value": 100, "unit": "°C"}
